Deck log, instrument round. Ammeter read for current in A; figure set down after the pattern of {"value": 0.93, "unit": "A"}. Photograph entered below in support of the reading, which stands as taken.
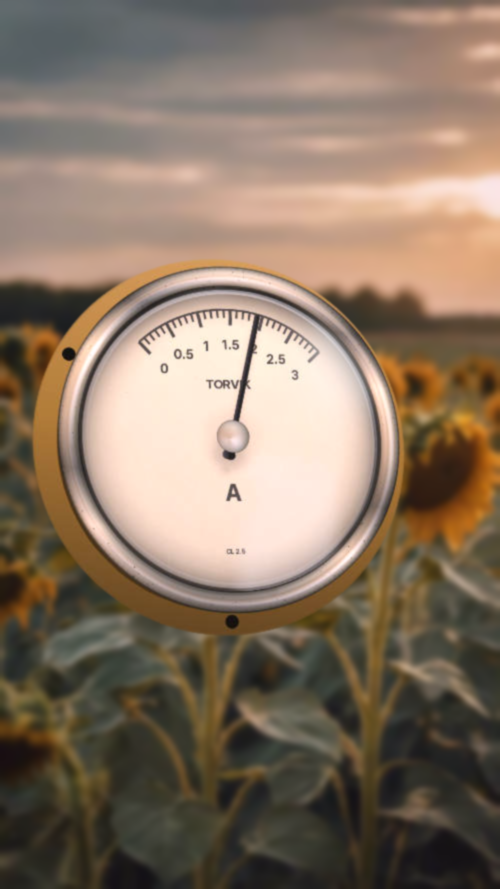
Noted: {"value": 1.9, "unit": "A"}
